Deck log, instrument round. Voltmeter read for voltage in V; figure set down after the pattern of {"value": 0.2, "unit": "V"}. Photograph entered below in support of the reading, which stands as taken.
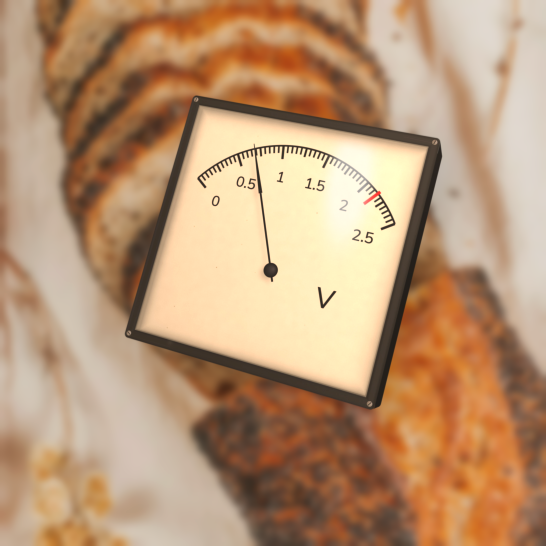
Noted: {"value": 0.7, "unit": "V"}
